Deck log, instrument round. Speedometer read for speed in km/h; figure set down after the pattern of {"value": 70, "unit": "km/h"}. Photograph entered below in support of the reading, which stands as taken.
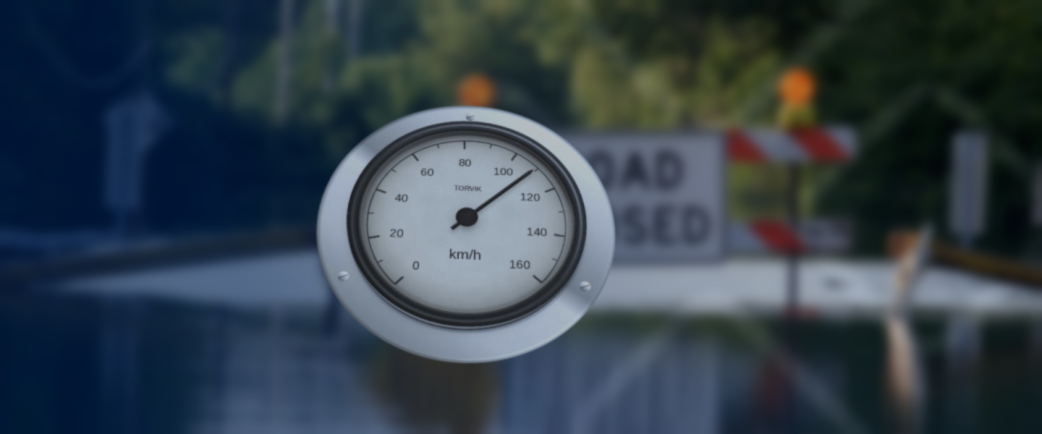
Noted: {"value": 110, "unit": "km/h"}
